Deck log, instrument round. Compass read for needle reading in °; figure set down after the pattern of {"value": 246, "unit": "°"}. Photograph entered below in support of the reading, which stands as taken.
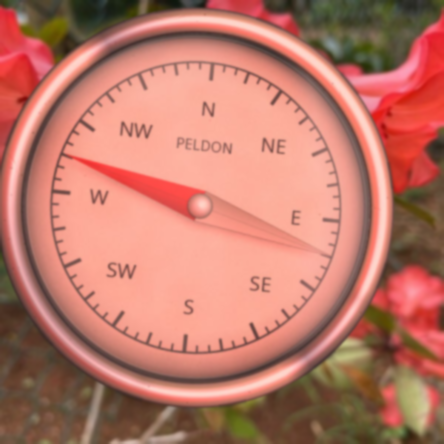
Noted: {"value": 285, "unit": "°"}
